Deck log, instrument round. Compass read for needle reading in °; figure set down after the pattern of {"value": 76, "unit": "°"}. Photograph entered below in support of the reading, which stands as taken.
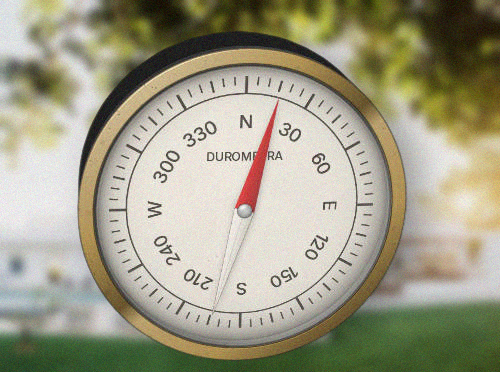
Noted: {"value": 15, "unit": "°"}
